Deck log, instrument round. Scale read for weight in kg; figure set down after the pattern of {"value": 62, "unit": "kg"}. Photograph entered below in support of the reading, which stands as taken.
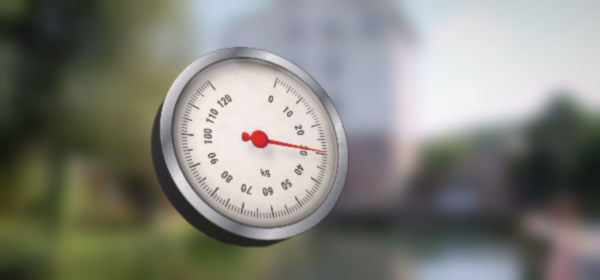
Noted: {"value": 30, "unit": "kg"}
